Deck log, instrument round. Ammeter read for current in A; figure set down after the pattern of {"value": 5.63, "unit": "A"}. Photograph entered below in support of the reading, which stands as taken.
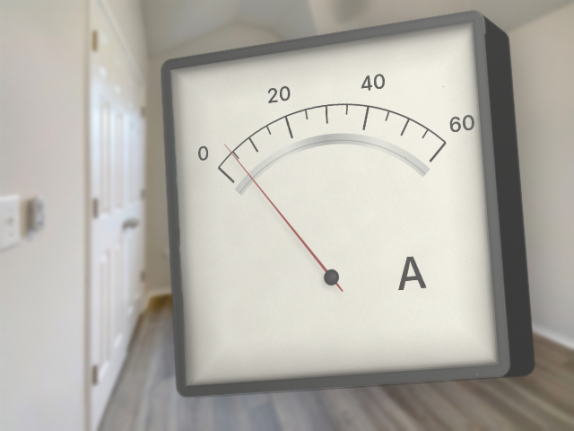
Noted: {"value": 5, "unit": "A"}
